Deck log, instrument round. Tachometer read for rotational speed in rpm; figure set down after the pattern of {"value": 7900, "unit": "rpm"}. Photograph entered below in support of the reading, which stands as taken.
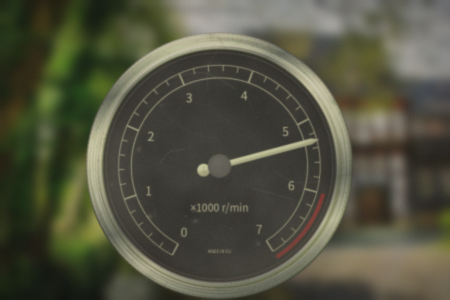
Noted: {"value": 5300, "unit": "rpm"}
